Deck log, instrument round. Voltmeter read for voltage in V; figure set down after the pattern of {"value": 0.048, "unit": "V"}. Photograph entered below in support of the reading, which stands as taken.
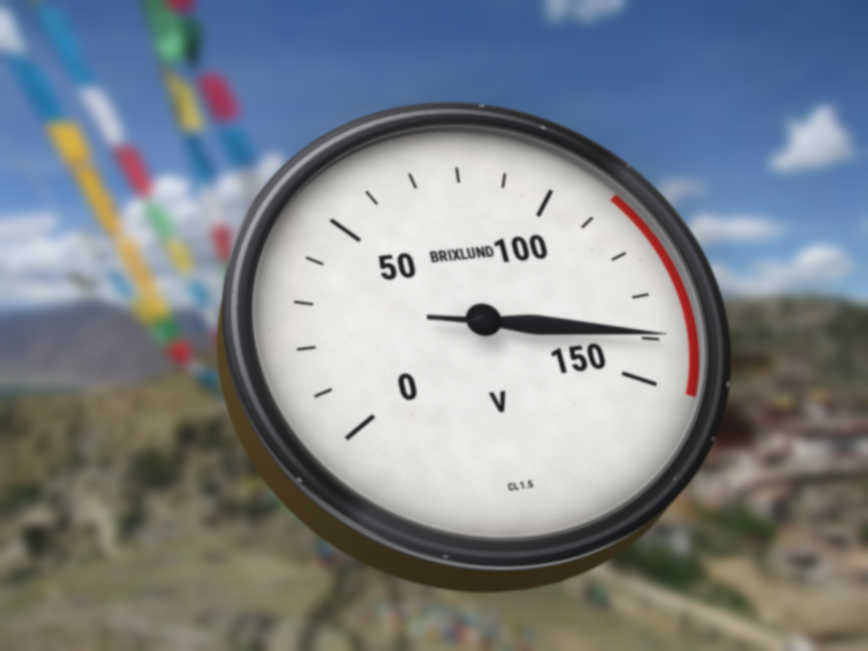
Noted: {"value": 140, "unit": "V"}
